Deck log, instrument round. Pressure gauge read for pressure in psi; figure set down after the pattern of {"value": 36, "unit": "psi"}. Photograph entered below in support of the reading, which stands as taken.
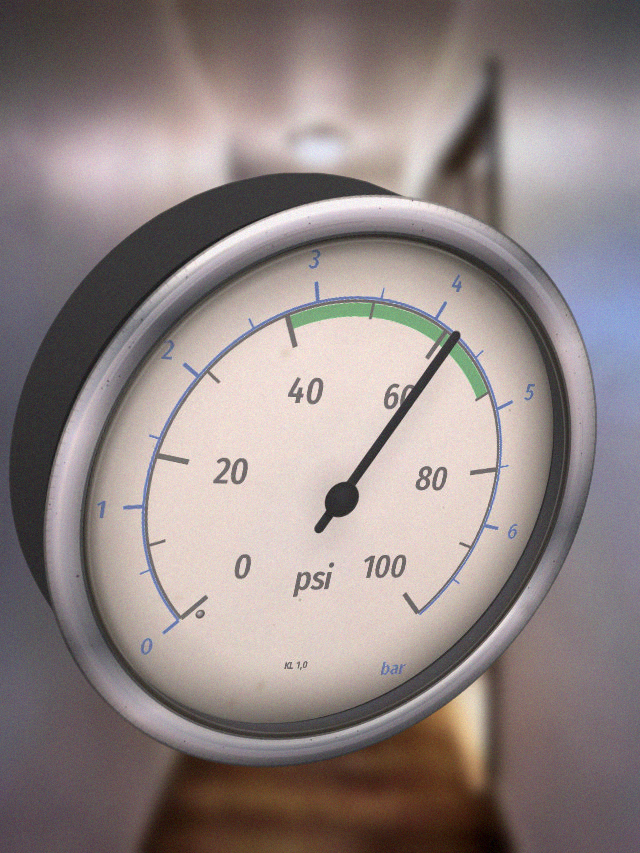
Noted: {"value": 60, "unit": "psi"}
